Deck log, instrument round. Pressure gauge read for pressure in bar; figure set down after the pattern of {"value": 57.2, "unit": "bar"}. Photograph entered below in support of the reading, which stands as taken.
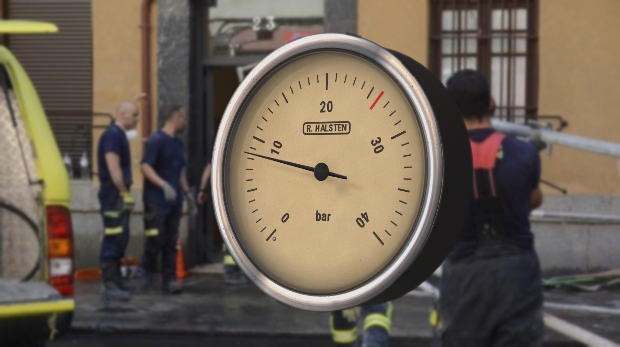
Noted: {"value": 8.5, "unit": "bar"}
